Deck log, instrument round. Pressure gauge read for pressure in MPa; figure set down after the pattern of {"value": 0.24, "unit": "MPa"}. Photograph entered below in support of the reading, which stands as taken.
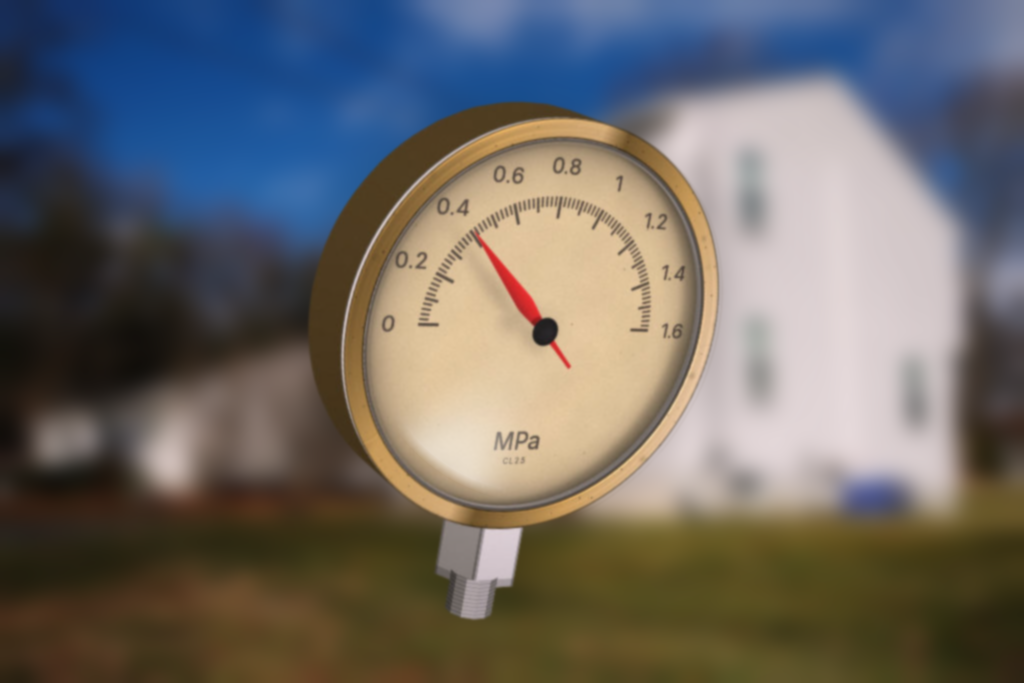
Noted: {"value": 0.4, "unit": "MPa"}
